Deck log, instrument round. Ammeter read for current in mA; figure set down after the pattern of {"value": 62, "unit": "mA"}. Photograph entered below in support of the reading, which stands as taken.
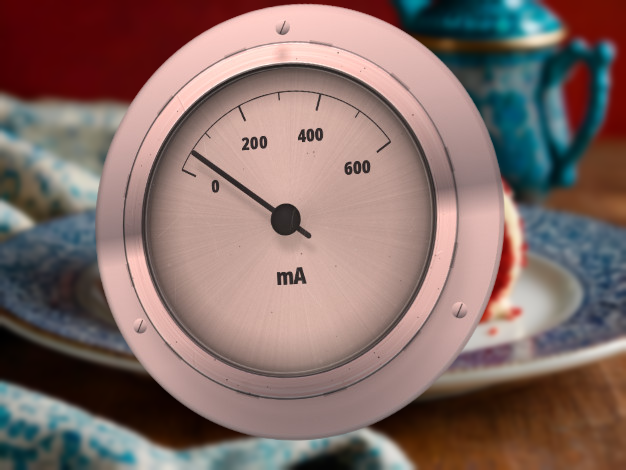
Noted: {"value": 50, "unit": "mA"}
